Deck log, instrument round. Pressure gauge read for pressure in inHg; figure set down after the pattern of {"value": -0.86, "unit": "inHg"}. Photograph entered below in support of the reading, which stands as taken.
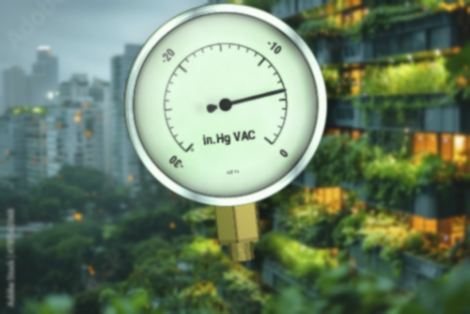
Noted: {"value": -6, "unit": "inHg"}
